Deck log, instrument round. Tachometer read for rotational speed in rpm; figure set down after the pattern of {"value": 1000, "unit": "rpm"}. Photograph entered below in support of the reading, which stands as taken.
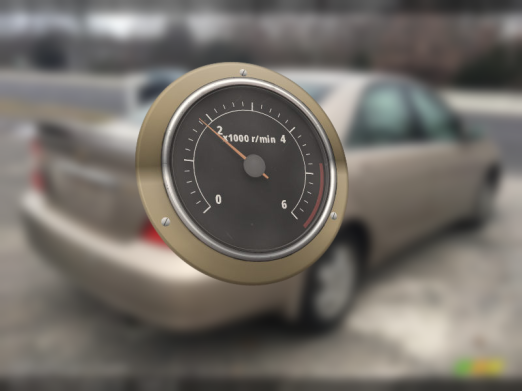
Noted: {"value": 1800, "unit": "rpm"}
